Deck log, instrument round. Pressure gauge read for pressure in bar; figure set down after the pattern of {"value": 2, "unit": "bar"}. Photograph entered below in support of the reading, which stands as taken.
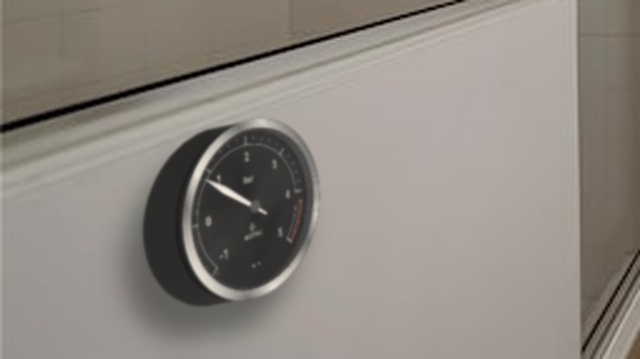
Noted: {"value": 0.8, "unit": "bar"}
